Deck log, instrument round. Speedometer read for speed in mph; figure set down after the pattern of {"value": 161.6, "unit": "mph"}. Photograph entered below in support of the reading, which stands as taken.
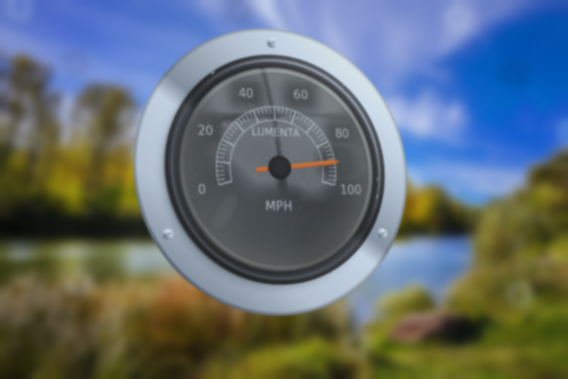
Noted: {"value": 90, "unit": "mph"}
